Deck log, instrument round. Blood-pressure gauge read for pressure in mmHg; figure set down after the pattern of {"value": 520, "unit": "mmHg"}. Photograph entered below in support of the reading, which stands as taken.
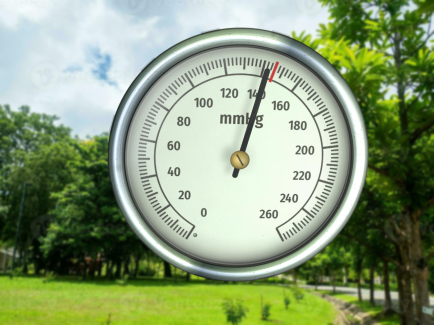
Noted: {"value": 142, "unit": "mmHg"}
